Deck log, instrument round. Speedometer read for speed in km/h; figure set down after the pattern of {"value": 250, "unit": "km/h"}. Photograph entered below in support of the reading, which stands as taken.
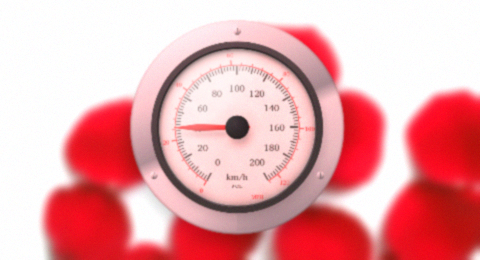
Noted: {"value": 40, "unit": "km/h"}
